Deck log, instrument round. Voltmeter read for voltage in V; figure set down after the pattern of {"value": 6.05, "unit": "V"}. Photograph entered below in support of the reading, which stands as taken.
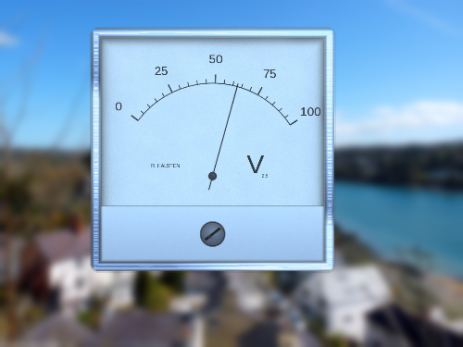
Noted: {"value": 62.5, "unit": "V"}
